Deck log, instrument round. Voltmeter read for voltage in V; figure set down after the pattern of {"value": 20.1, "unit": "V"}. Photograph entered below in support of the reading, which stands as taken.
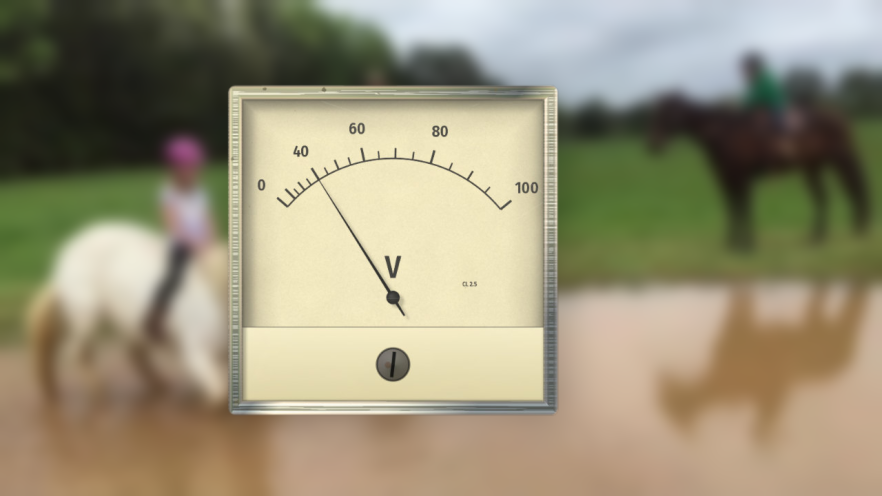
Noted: {"value": 40, "unit": "V"}
